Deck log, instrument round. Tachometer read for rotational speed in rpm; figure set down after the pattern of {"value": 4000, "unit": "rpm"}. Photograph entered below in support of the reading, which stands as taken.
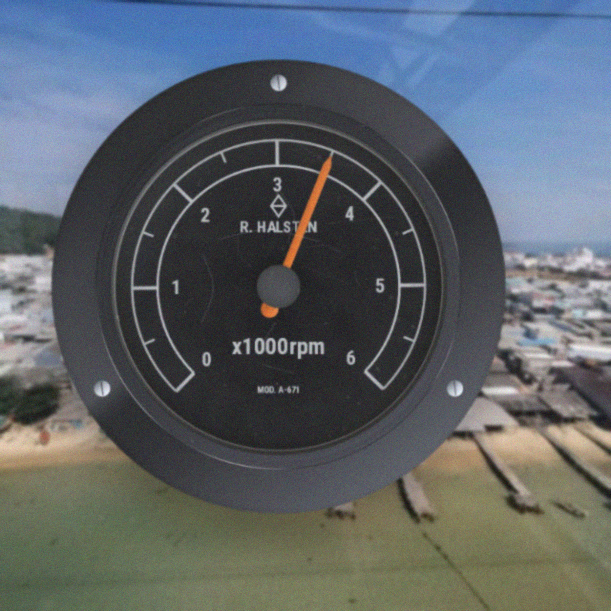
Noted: {"value": 3500, "unit": "rpm"}
